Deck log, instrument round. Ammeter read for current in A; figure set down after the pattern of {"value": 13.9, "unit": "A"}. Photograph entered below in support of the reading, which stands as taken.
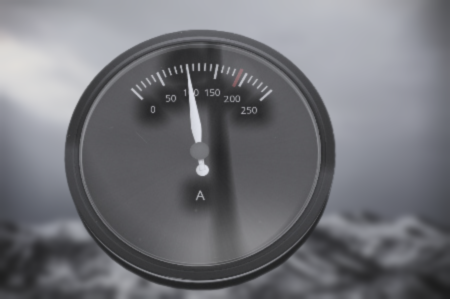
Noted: {"value": 100, "unit": "A"}
